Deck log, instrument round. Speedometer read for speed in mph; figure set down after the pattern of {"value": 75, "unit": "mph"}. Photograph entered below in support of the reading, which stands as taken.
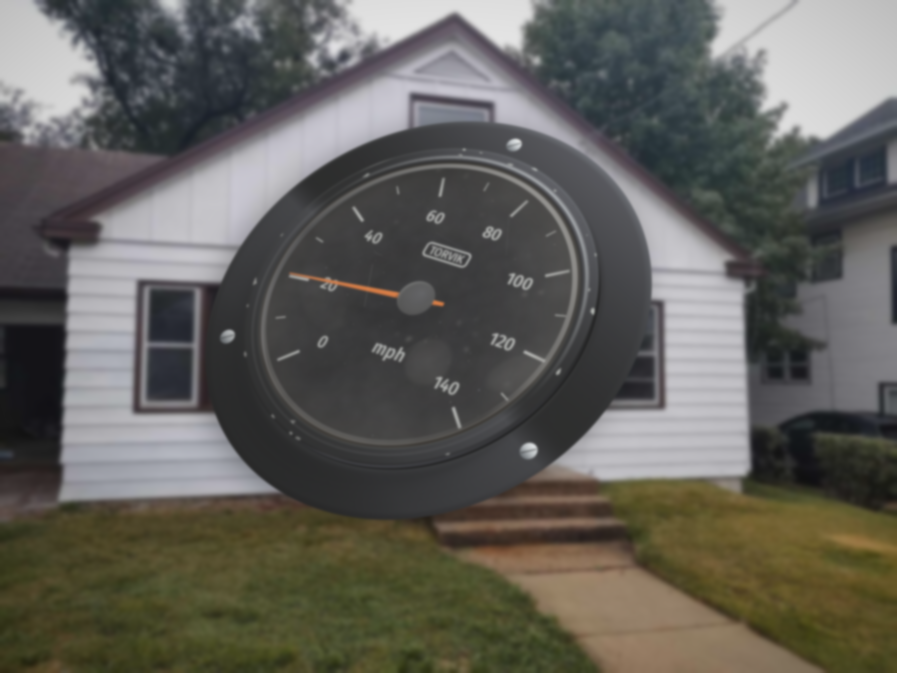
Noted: {"value": 20, "unit": "mph"}
